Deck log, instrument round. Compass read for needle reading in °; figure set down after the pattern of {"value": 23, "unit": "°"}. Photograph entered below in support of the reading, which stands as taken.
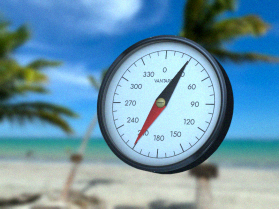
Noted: {"value": 210, "unit": "°"}
